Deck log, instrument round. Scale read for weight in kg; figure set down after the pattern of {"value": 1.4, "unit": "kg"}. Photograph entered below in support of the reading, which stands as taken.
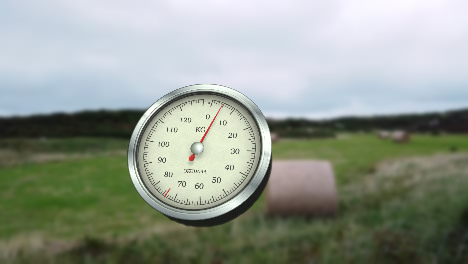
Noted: {"value": 5, "unit": "kg"}
